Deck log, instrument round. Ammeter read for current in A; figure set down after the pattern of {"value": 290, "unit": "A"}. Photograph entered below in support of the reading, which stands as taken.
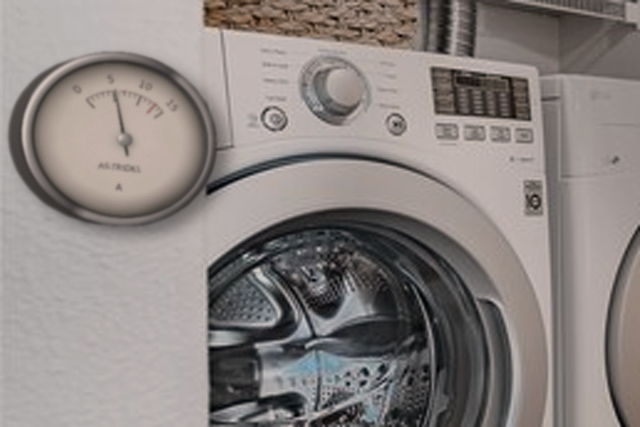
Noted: {"value": 5, "unit": "A"}
